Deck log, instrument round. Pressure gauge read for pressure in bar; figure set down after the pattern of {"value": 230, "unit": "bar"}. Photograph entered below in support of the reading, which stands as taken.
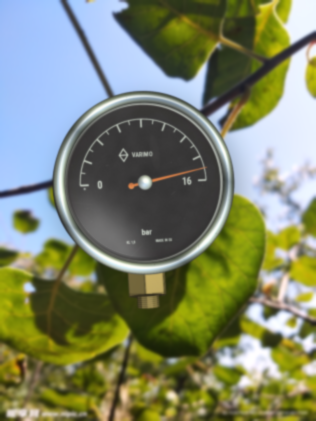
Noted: {"value": 15, "unit": "bar"}
